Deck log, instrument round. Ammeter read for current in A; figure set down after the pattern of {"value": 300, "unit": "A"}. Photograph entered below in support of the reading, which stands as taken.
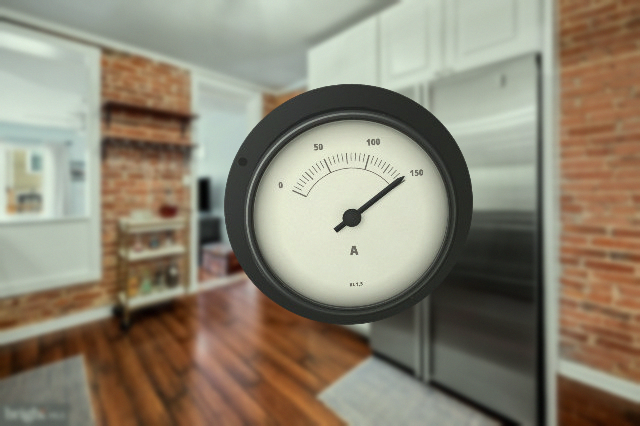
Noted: {"value": 145, "unit": "A"}
